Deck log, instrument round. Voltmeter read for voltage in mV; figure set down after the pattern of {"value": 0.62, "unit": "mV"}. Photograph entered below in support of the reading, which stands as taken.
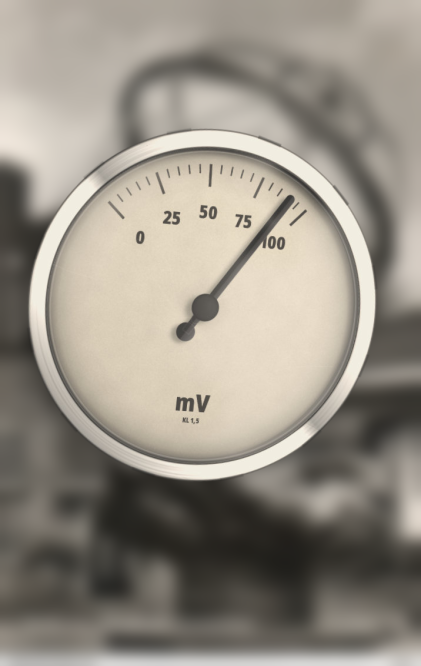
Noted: {"value": 90, "unit": "mV"}
